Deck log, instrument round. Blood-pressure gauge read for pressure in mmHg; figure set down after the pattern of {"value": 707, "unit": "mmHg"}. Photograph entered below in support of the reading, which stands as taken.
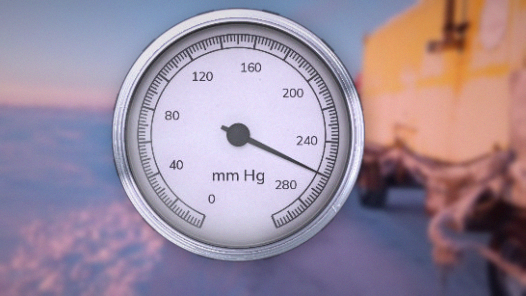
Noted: {"value": 260, "unit": "mmHg"}
